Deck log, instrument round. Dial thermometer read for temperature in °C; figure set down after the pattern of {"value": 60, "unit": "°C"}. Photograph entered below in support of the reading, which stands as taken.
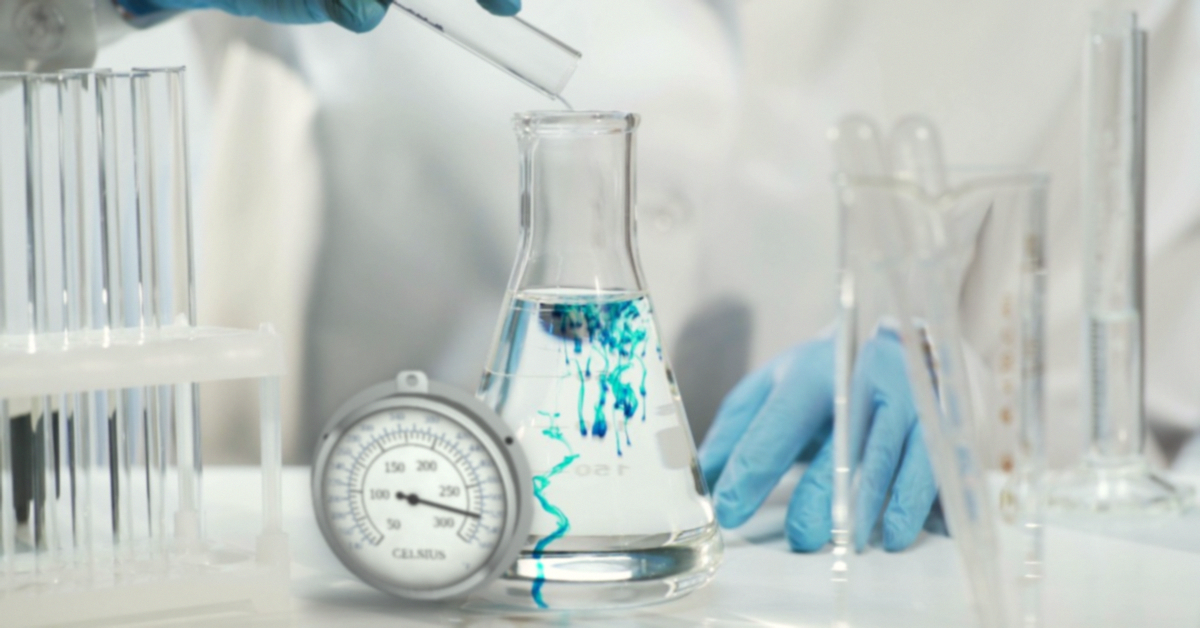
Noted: {"value": 275, "unit": "°C"}
